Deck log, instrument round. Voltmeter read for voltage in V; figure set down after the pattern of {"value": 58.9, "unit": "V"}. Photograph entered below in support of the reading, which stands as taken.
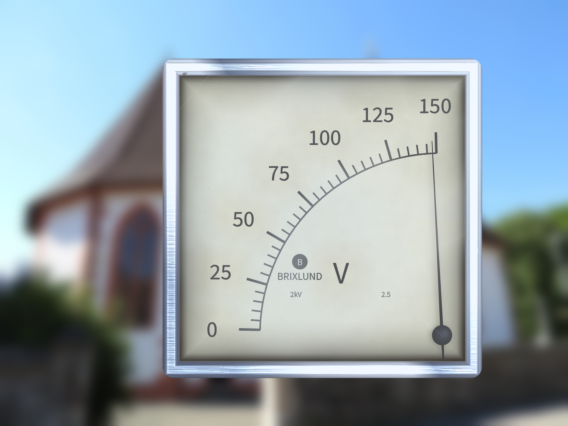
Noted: {"value": 147.5, "unit": "V"}
